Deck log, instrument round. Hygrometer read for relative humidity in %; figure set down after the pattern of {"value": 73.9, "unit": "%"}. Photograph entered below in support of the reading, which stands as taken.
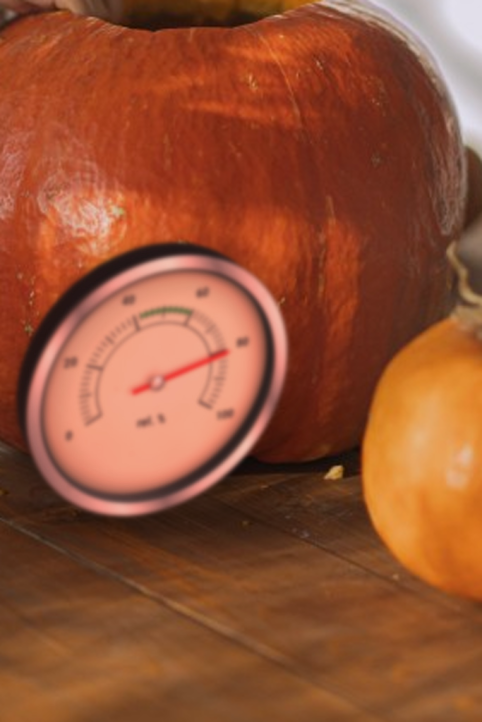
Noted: {"value": 80, "unit": "%"}
